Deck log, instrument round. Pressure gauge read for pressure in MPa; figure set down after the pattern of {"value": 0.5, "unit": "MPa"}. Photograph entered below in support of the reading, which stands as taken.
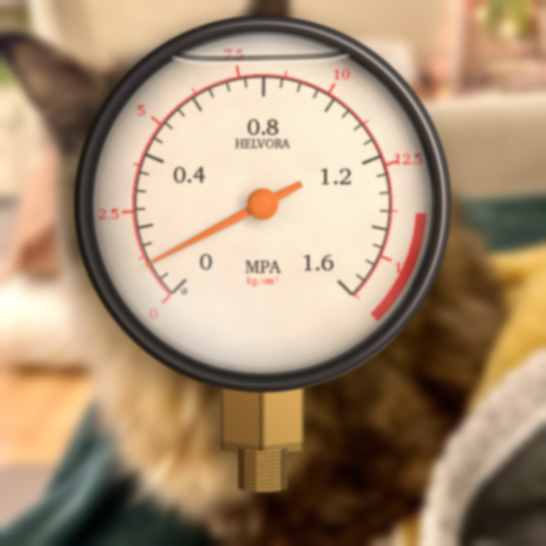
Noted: {"value": 0.1, "unit": "MPa"}
